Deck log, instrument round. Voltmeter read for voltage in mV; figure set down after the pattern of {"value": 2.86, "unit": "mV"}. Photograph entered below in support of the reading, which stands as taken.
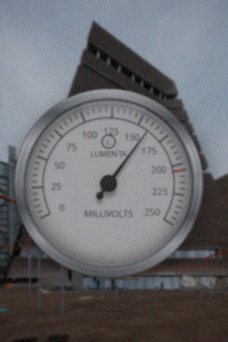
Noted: {"value": 160, "unit": "mV"}
